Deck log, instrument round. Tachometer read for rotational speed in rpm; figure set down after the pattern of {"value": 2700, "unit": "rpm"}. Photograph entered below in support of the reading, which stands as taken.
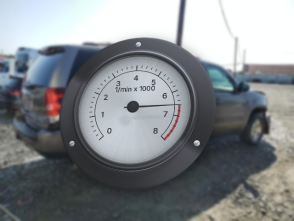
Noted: {"value": 6600, "unit": "rpm"}
